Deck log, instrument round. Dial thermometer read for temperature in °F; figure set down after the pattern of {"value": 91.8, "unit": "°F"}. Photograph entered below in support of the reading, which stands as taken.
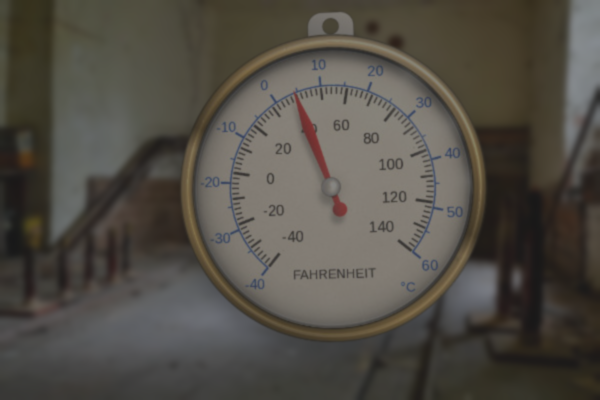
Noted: {"value": 40, "unit": "°F"}
